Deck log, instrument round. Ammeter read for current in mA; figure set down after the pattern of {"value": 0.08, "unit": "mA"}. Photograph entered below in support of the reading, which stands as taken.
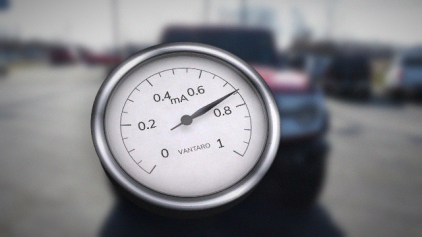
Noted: {"value": 0.75, "unit": "mA"}
